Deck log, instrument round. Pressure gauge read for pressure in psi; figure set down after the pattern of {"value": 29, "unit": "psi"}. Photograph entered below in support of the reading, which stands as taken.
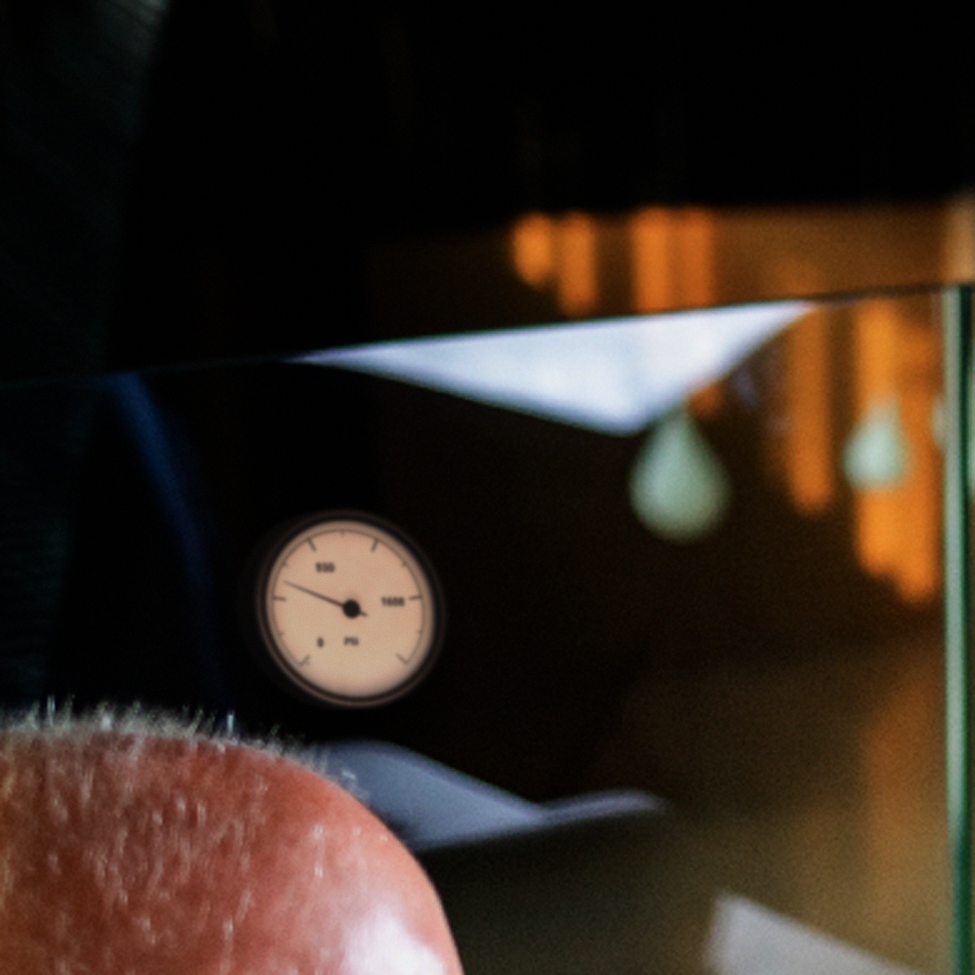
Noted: {"value": 500, "unit": "psi"}
